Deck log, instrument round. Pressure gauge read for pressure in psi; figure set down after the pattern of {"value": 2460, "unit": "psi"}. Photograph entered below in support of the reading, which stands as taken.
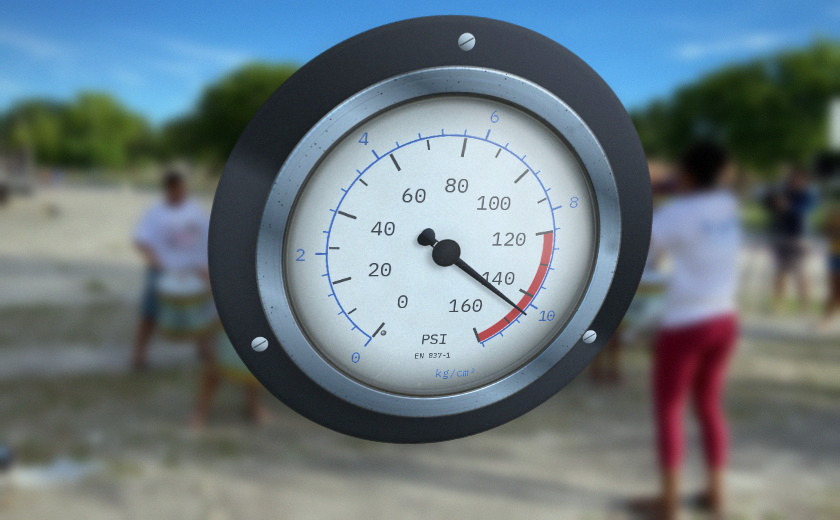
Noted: {"value": 145, "unit": "psi"}
